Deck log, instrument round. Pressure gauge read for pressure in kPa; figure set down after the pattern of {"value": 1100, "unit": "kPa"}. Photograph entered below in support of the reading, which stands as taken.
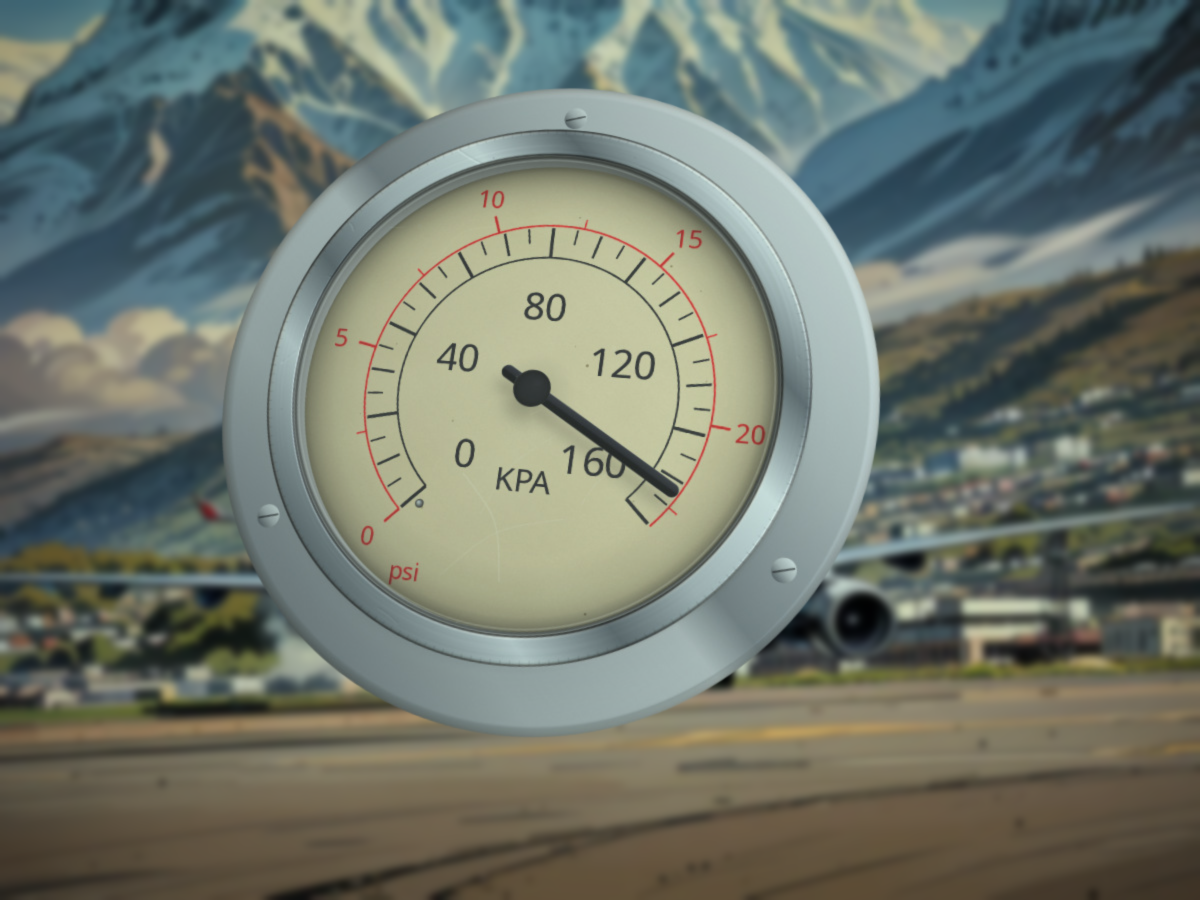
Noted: {"value": 152.5, "unit": "kPa"}
